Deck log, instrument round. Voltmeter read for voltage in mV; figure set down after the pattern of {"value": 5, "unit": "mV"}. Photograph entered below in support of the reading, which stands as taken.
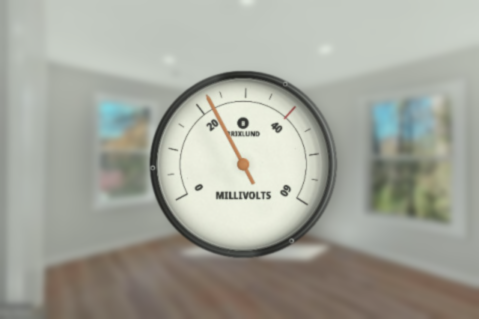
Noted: {"value": 22.5, "unit": "mV"}
